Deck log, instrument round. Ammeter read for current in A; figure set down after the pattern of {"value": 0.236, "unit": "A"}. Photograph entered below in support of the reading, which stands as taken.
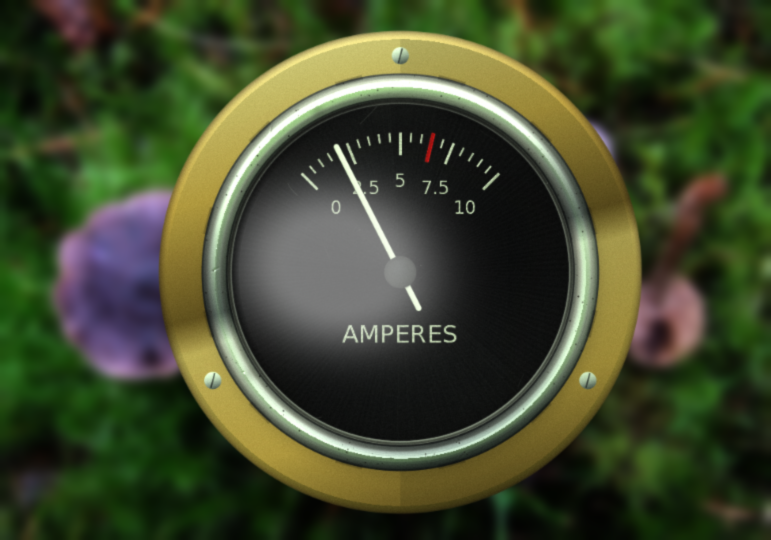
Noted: {"value": 2, "unit": "A"}
